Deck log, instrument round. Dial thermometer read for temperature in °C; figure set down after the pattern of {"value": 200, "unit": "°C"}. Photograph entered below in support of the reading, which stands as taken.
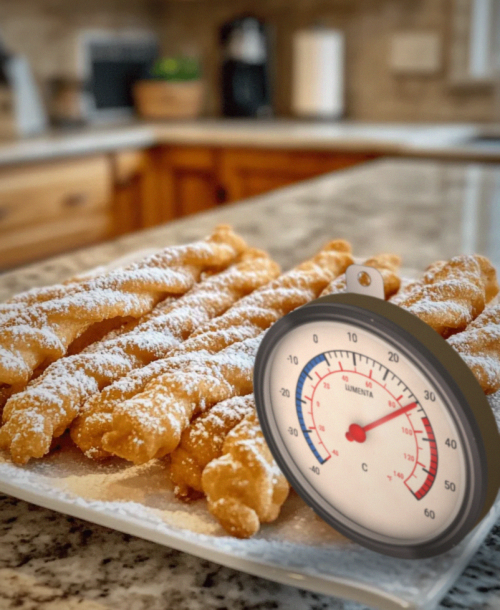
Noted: {"value": 30, "unit": "°C"}
